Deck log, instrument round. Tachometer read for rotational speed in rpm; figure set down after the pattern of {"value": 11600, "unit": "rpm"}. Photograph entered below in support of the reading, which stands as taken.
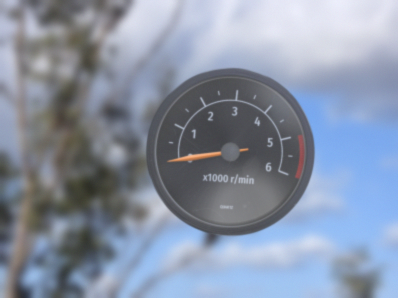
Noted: {"value": 0, "unit": "rpm"}
